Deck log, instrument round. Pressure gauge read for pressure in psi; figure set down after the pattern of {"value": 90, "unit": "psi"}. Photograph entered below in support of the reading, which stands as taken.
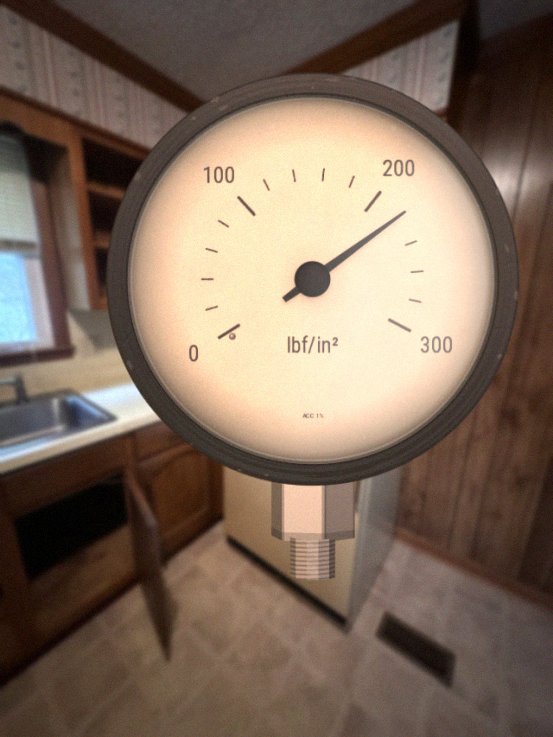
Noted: {"value": 220, "unit": "psi"}
